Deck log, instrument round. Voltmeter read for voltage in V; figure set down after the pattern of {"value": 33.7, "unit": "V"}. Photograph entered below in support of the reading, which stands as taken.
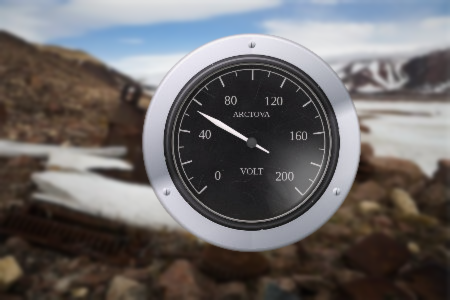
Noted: {"value": 55, "unit": "V"}
